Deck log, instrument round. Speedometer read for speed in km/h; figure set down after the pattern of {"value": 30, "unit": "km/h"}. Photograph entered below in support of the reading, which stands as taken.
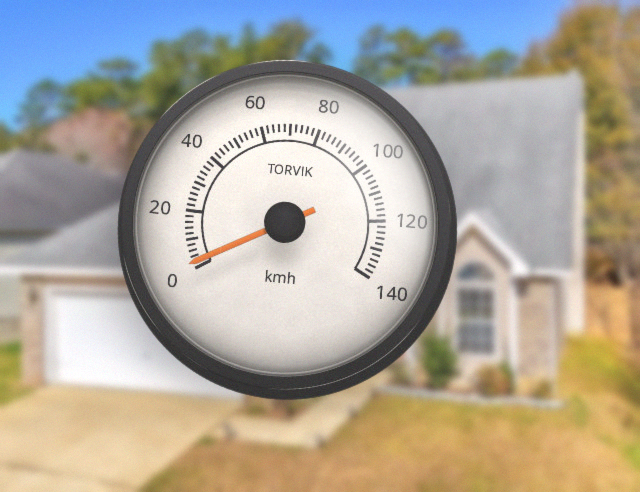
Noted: {"value": 2, "unit": "km/h"}
